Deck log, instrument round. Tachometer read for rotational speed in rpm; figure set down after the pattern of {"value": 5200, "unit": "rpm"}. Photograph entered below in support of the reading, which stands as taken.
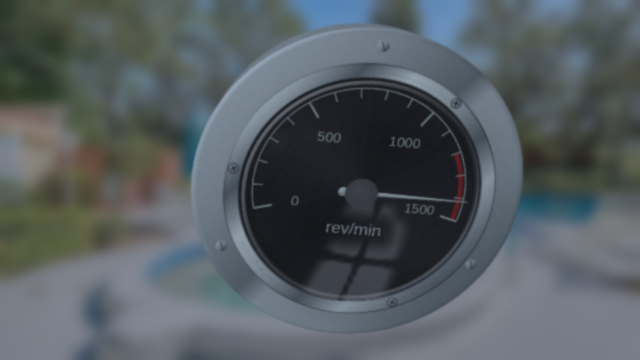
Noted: {"value": 1400, "unit": "rpm"}
